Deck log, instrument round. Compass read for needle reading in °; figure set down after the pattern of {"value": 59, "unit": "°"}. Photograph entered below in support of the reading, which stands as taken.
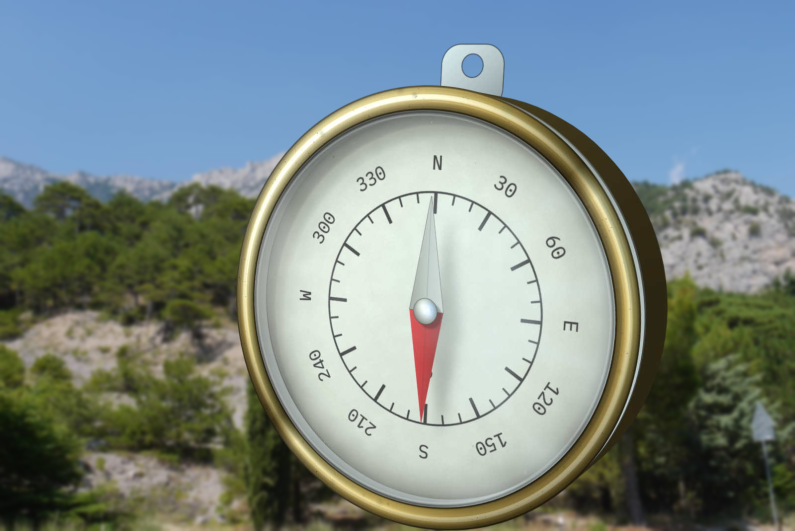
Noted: {"value": 180, "unit": "°"}
